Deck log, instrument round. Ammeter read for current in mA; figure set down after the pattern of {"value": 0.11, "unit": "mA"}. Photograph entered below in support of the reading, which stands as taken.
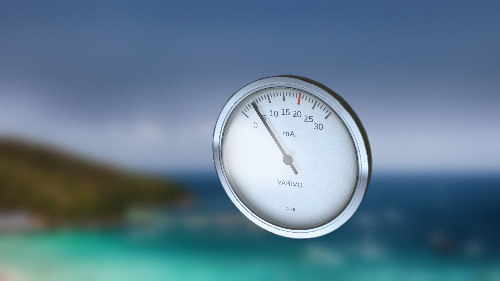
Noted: {"value": 5, "unit": "mA"}
